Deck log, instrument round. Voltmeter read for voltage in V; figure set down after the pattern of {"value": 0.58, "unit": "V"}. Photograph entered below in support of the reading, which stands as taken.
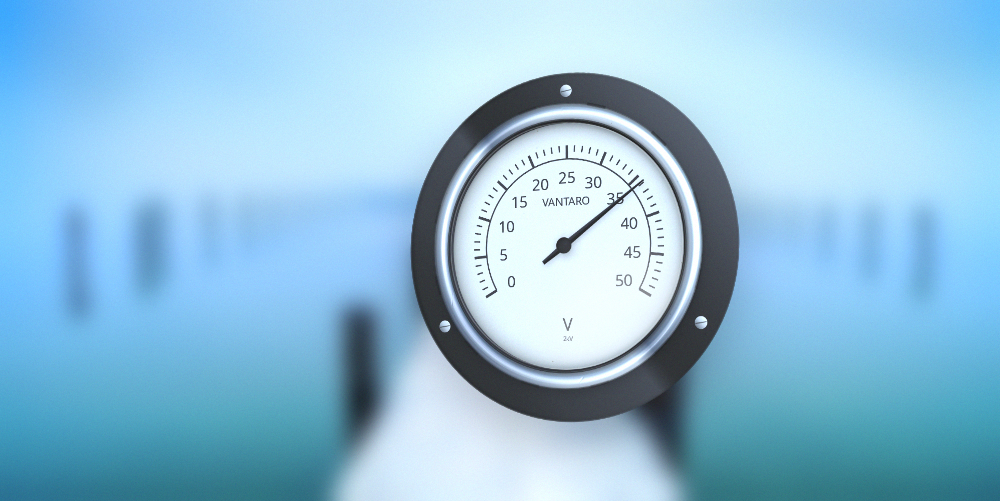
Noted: {"value": 36, "unit": "V"}
